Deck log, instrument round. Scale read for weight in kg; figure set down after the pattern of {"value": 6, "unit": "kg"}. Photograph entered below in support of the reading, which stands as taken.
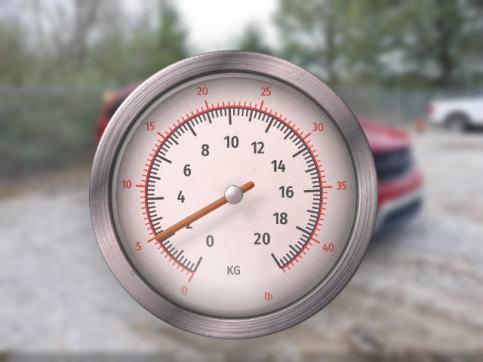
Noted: {"value": 2.2, "unit": "kg"}
